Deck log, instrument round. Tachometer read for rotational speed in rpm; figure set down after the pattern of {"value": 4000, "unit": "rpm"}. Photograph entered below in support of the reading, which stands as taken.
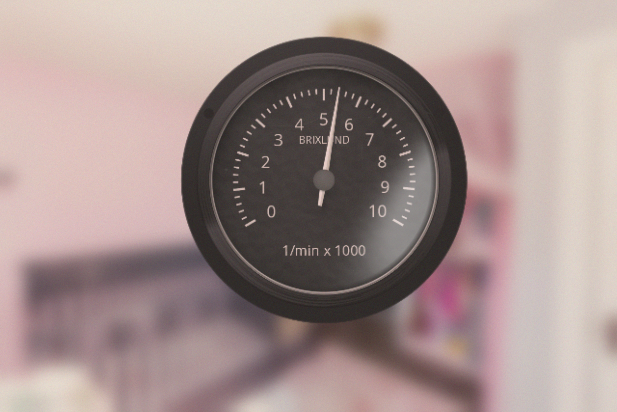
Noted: {"value": 5400, "unit": "rpm"}
